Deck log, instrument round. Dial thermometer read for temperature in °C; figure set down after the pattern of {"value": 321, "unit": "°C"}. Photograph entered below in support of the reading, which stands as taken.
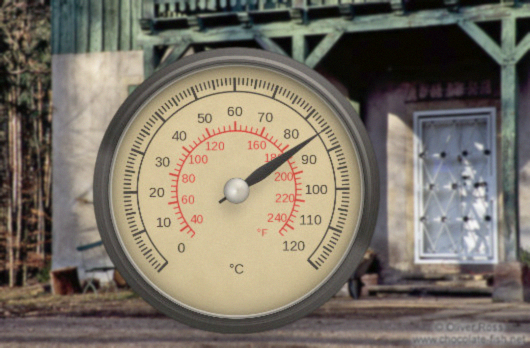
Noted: {"value": 85, "unit": "°C"}
